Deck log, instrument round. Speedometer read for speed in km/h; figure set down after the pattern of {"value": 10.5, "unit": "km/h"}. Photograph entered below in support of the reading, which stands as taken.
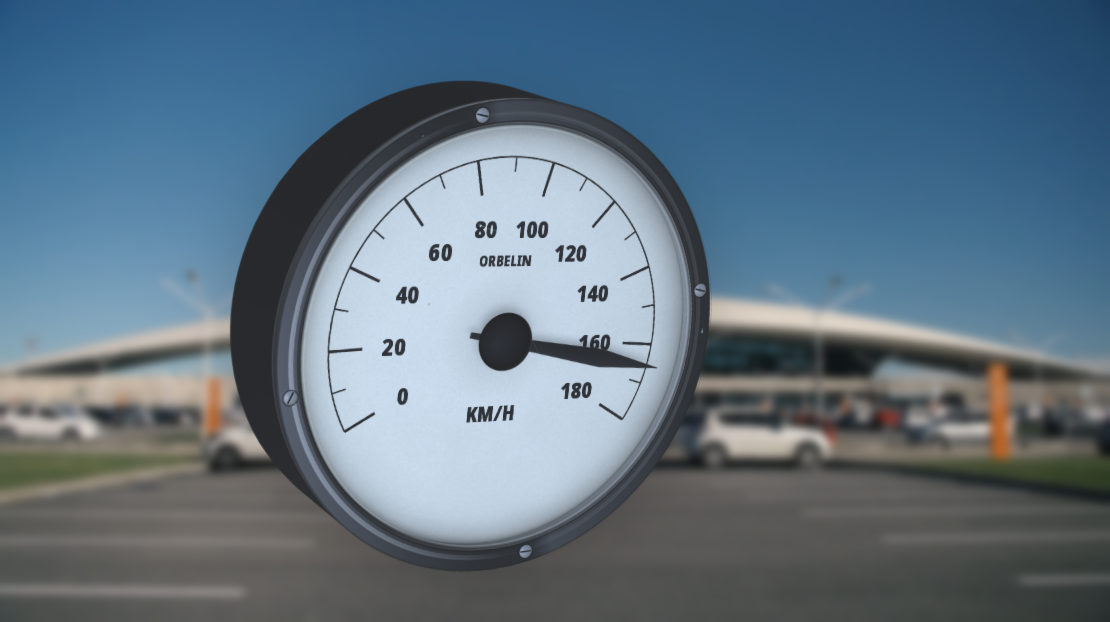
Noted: {"value": 165, "unit": "km/h"}
